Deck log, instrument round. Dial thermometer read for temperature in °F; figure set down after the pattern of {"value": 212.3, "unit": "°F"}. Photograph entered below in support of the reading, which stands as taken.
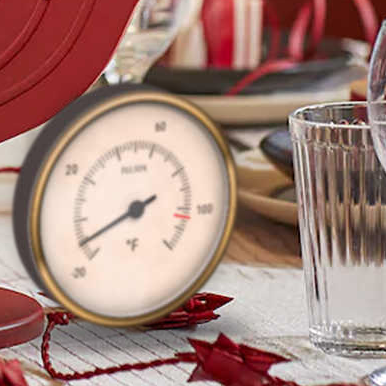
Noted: {"value": -10, "unit": "°F"}
